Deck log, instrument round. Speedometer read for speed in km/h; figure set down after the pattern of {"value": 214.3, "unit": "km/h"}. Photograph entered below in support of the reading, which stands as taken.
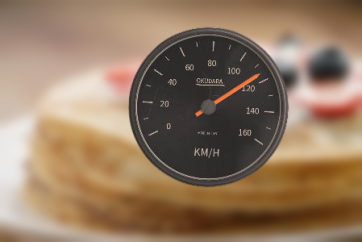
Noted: {"value": 115, "unit": "km/h"}
